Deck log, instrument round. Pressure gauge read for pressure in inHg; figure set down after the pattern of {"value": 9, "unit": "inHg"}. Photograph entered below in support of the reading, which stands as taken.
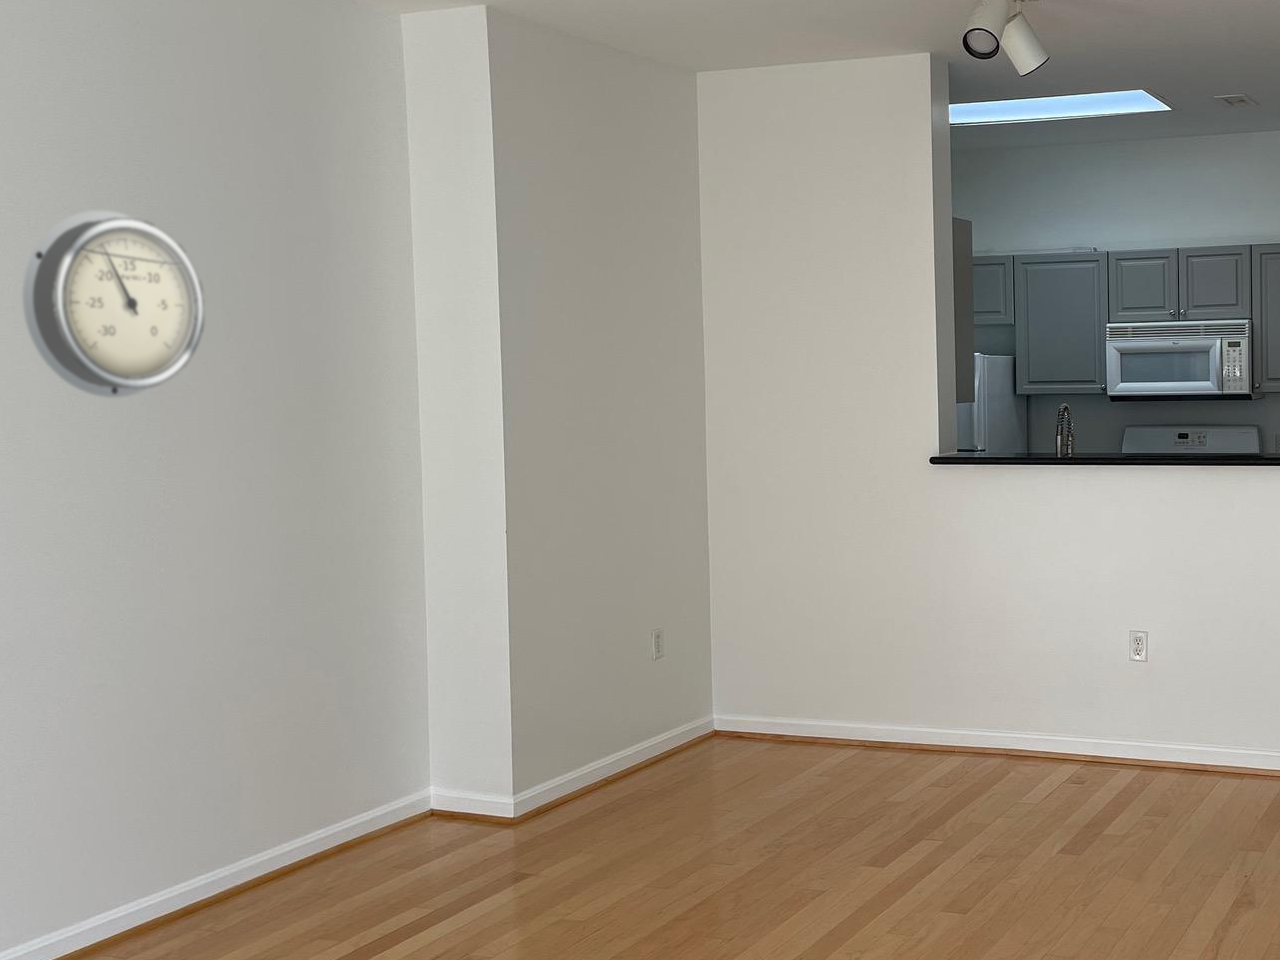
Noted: {"value": -18, "unit": "inHg"}
